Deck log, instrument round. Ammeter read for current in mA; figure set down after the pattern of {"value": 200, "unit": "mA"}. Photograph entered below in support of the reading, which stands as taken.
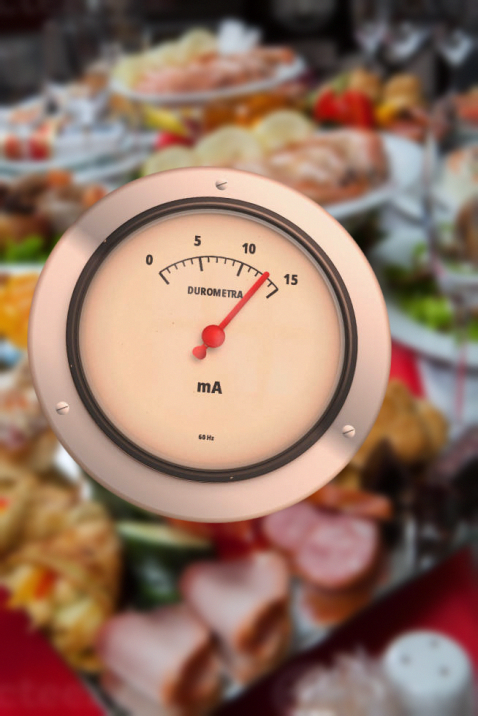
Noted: {"value": 13, "unit": "mA"}
